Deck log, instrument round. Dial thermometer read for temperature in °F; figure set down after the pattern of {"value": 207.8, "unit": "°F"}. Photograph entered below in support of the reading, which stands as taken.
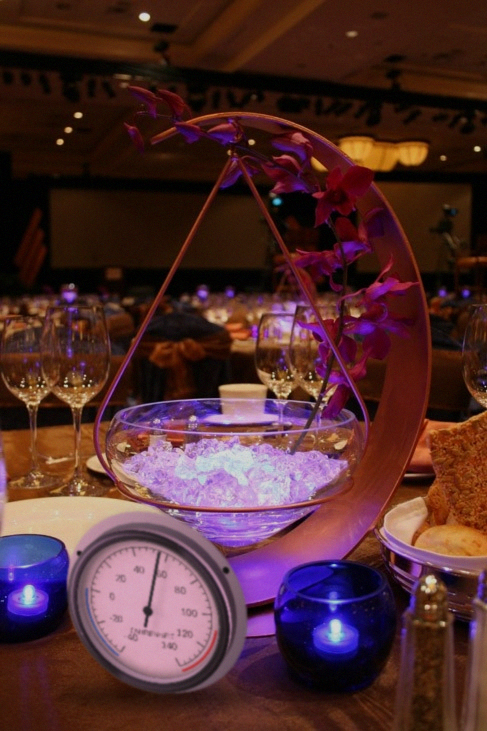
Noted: {"value": 56, "unit": "°F"}
